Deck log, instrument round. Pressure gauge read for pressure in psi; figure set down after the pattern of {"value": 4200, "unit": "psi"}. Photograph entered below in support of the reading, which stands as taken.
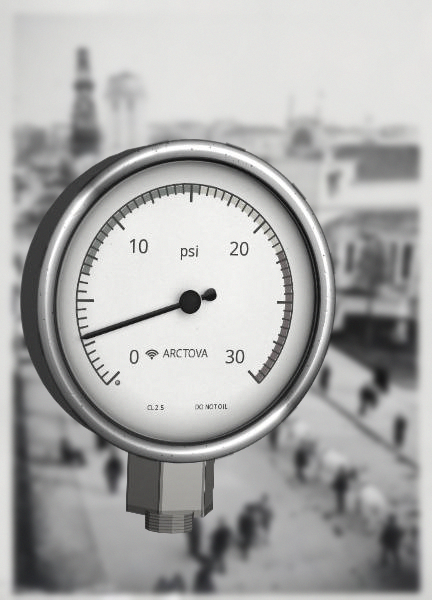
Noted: {"value": 3, "unit": "psi"}
